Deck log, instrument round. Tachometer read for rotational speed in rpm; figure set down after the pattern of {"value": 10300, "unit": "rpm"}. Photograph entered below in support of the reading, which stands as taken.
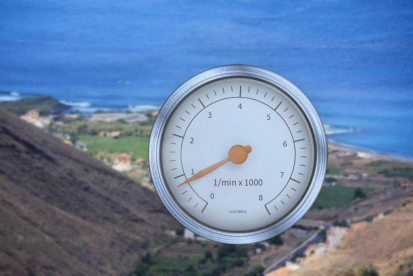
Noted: {"value": 800, "unit": "rpm"}
